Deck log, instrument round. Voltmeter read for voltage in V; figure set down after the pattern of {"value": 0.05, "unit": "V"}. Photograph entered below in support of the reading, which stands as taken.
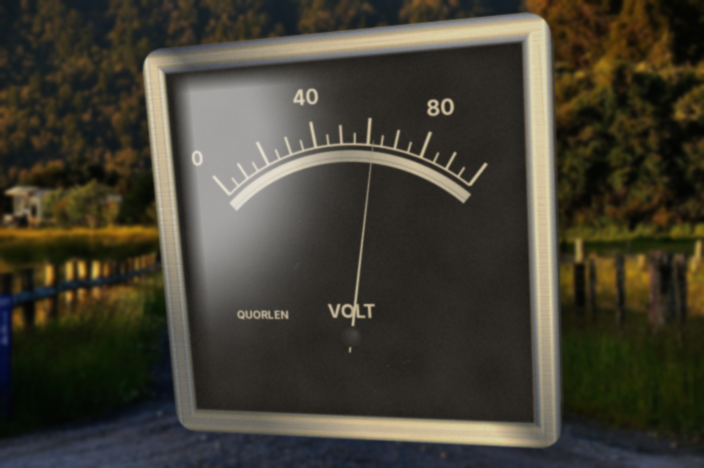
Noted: {"value": 62.5, "unit": "V"}
